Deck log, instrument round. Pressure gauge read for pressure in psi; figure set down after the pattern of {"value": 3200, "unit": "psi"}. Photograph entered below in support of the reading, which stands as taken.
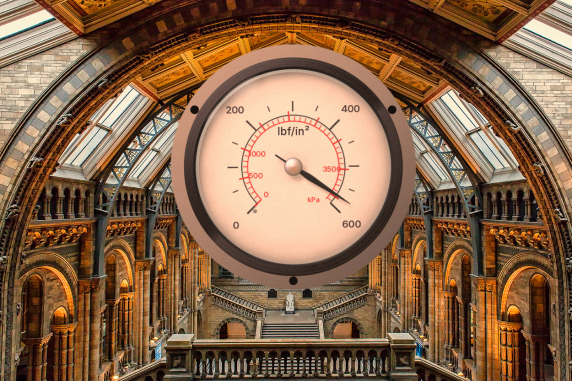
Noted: {"value": 575, "unit": "psi"}
